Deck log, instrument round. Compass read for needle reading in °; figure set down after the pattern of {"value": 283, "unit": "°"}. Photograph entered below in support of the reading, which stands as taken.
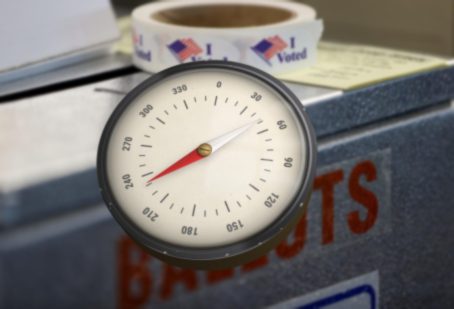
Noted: {"value": 230, "unit": "°"}
